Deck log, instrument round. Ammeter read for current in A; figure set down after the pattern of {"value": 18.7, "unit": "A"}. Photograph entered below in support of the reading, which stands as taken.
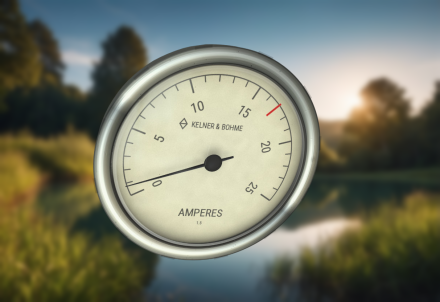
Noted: {"value": 1, "unit": "A"}
